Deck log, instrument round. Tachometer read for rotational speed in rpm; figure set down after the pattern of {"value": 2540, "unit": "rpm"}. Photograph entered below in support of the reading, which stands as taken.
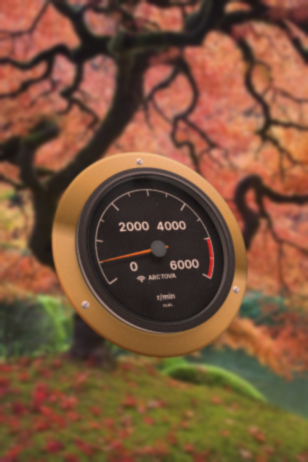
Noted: {"value": 500, "unit": "rpm"}
